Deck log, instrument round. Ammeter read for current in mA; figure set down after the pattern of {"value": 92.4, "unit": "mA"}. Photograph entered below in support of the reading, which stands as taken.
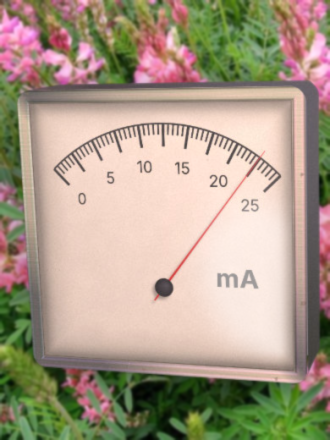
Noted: {"value": 22.5, "unit": "mA"}
